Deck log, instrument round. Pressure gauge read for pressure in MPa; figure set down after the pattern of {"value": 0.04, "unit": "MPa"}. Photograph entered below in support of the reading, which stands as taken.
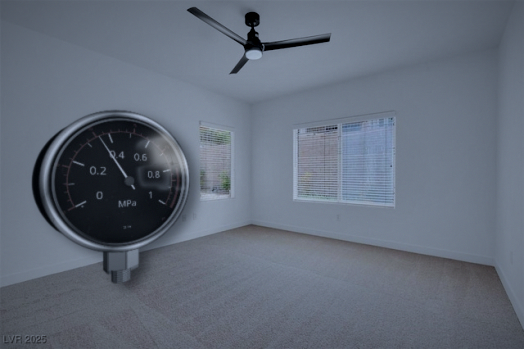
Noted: {"value": 0.35, "unit": "MPa"}
